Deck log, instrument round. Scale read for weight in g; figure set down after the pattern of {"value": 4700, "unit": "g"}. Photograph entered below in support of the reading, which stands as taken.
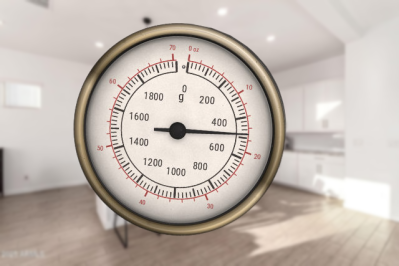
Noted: {"value": 480, "unit": "g"}
